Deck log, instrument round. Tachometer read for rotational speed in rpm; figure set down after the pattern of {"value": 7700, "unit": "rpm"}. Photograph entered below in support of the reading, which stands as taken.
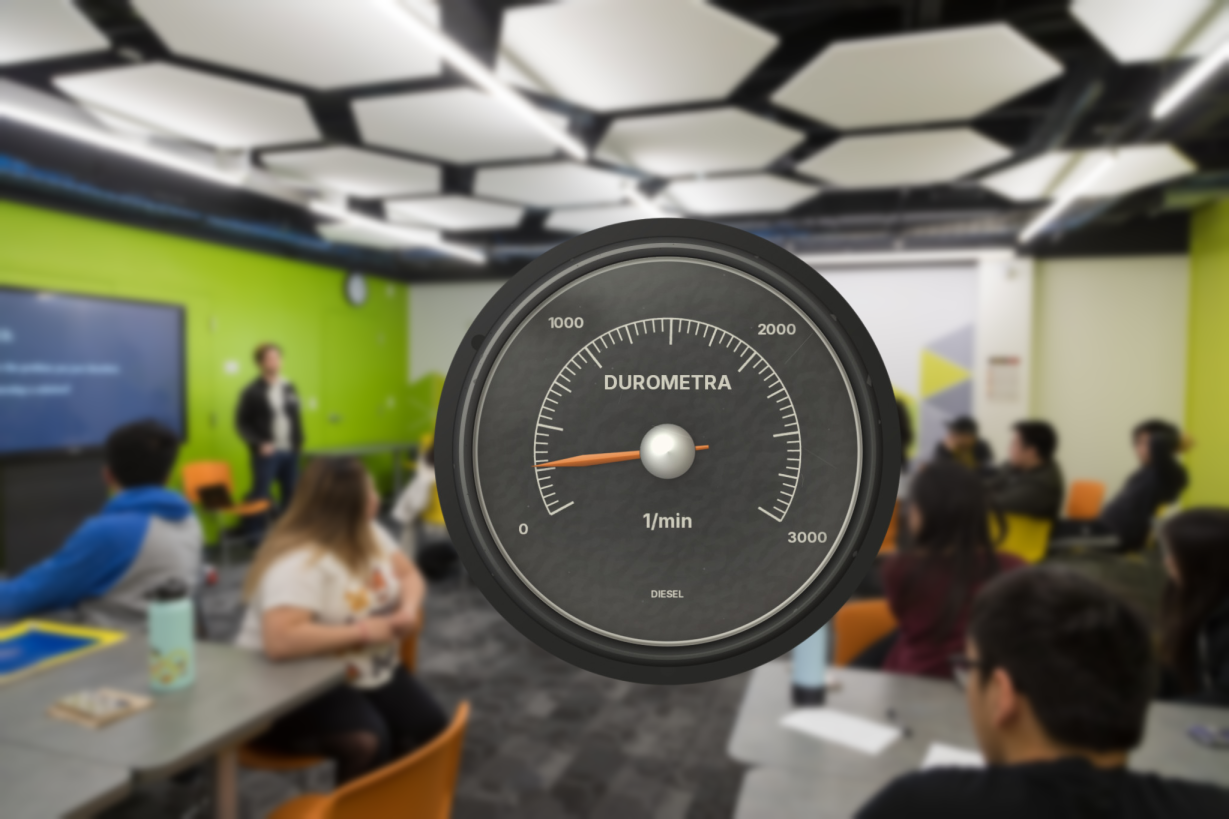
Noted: {"value": 275, "unit": "rpm"}
